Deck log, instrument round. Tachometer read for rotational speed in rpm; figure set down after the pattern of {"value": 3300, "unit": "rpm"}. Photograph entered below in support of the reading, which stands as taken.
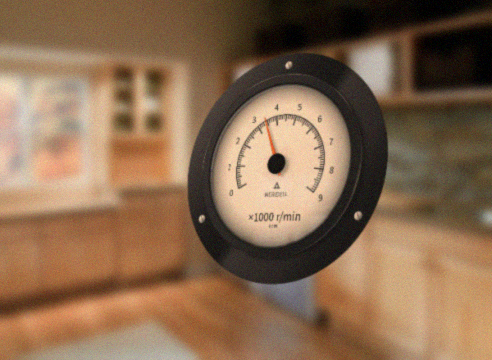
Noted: {"value": 3500, "unit": "rpm"}
